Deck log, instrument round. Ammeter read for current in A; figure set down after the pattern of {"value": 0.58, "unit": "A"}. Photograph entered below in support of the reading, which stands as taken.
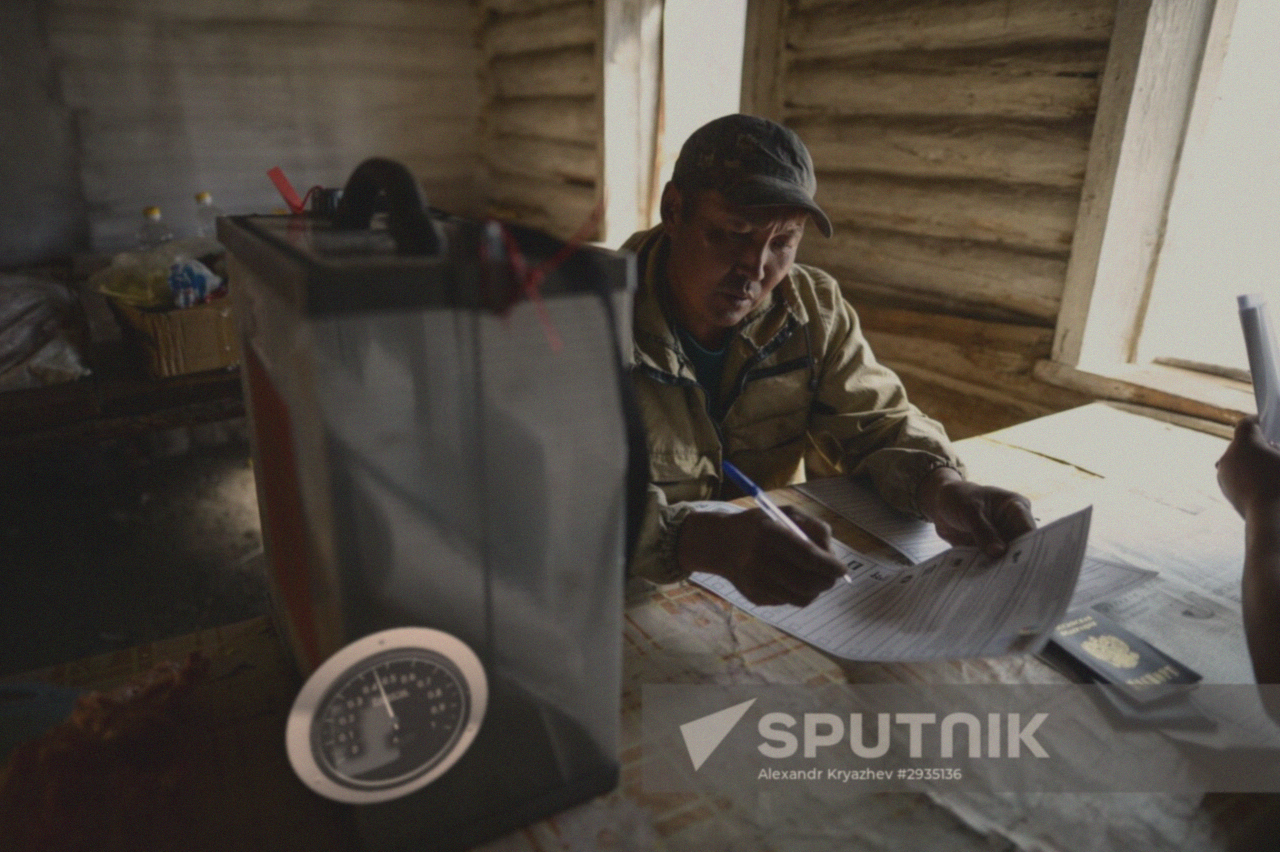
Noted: {"value": 0.45, "unit": "A"}
